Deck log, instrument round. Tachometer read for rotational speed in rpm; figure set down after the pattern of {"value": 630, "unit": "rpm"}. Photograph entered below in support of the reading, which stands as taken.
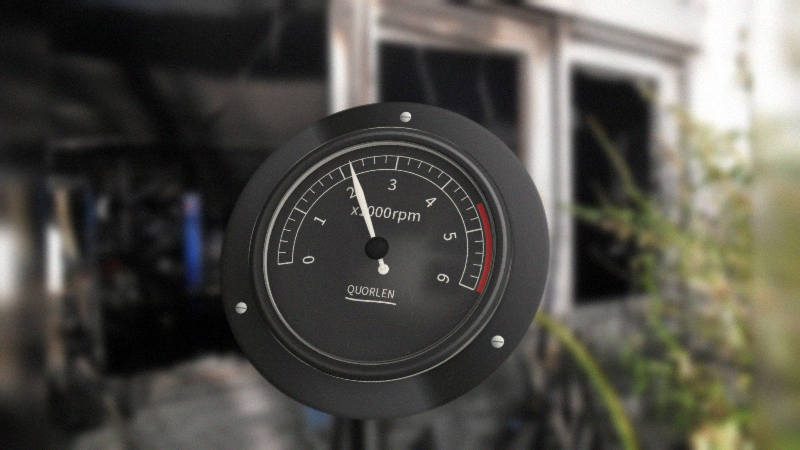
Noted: {"value": 2200, "unit": "rpm"}
